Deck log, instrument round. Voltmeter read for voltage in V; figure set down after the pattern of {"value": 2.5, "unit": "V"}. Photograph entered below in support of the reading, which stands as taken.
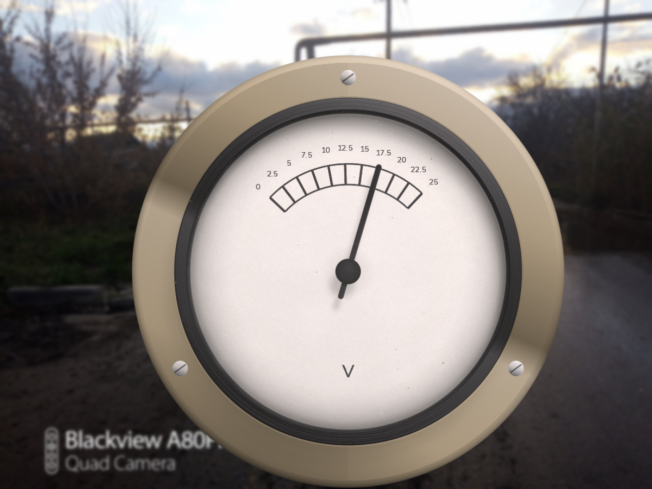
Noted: {"value": 17.5, "unit": "V"}
